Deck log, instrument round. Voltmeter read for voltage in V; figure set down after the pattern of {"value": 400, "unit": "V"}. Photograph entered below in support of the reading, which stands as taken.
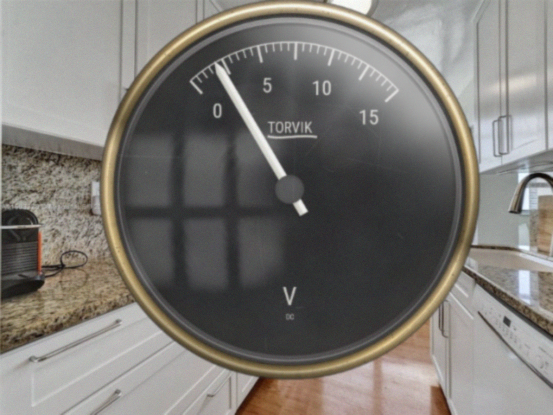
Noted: {"value": 2, "unit": "V"}
